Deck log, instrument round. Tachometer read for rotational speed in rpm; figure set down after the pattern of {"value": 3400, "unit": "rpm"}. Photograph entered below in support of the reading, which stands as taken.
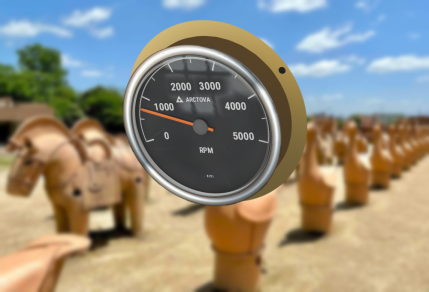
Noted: {"value": 750, "unit": "rpm"}
